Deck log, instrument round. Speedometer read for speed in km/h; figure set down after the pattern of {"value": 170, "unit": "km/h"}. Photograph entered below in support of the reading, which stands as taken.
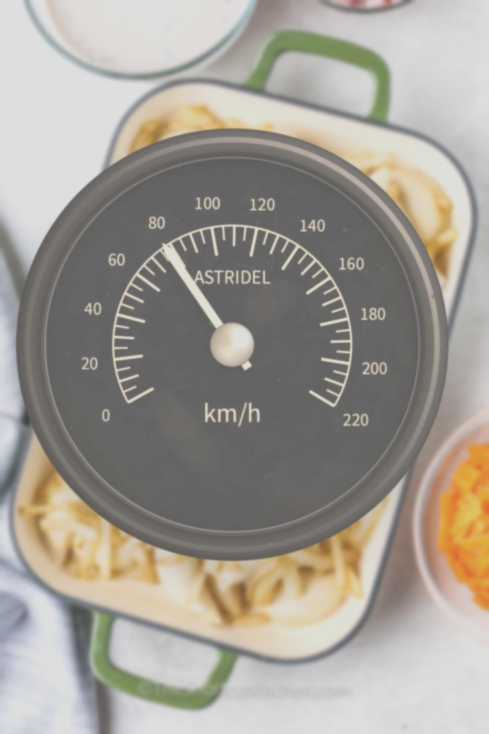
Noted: {"value": 77.5, "unit": "km/h"}
